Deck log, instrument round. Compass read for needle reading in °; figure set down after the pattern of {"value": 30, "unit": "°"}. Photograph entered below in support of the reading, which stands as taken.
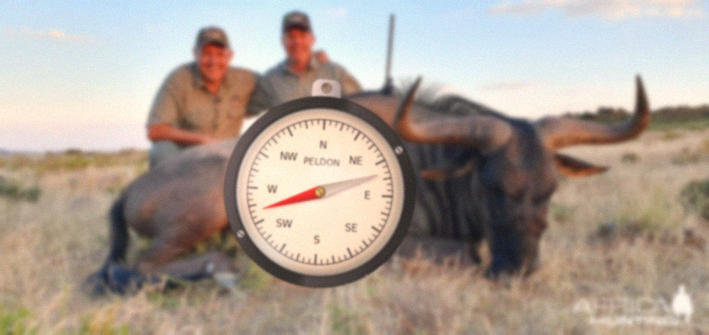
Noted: {"value": 250, "unit": "°"}
